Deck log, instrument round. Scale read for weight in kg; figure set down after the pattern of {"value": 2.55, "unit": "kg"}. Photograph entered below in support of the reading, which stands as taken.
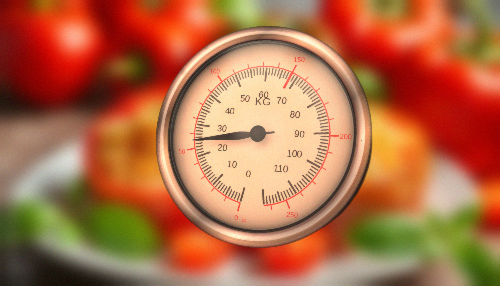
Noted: {"value": 25, "unit": "kg"}
